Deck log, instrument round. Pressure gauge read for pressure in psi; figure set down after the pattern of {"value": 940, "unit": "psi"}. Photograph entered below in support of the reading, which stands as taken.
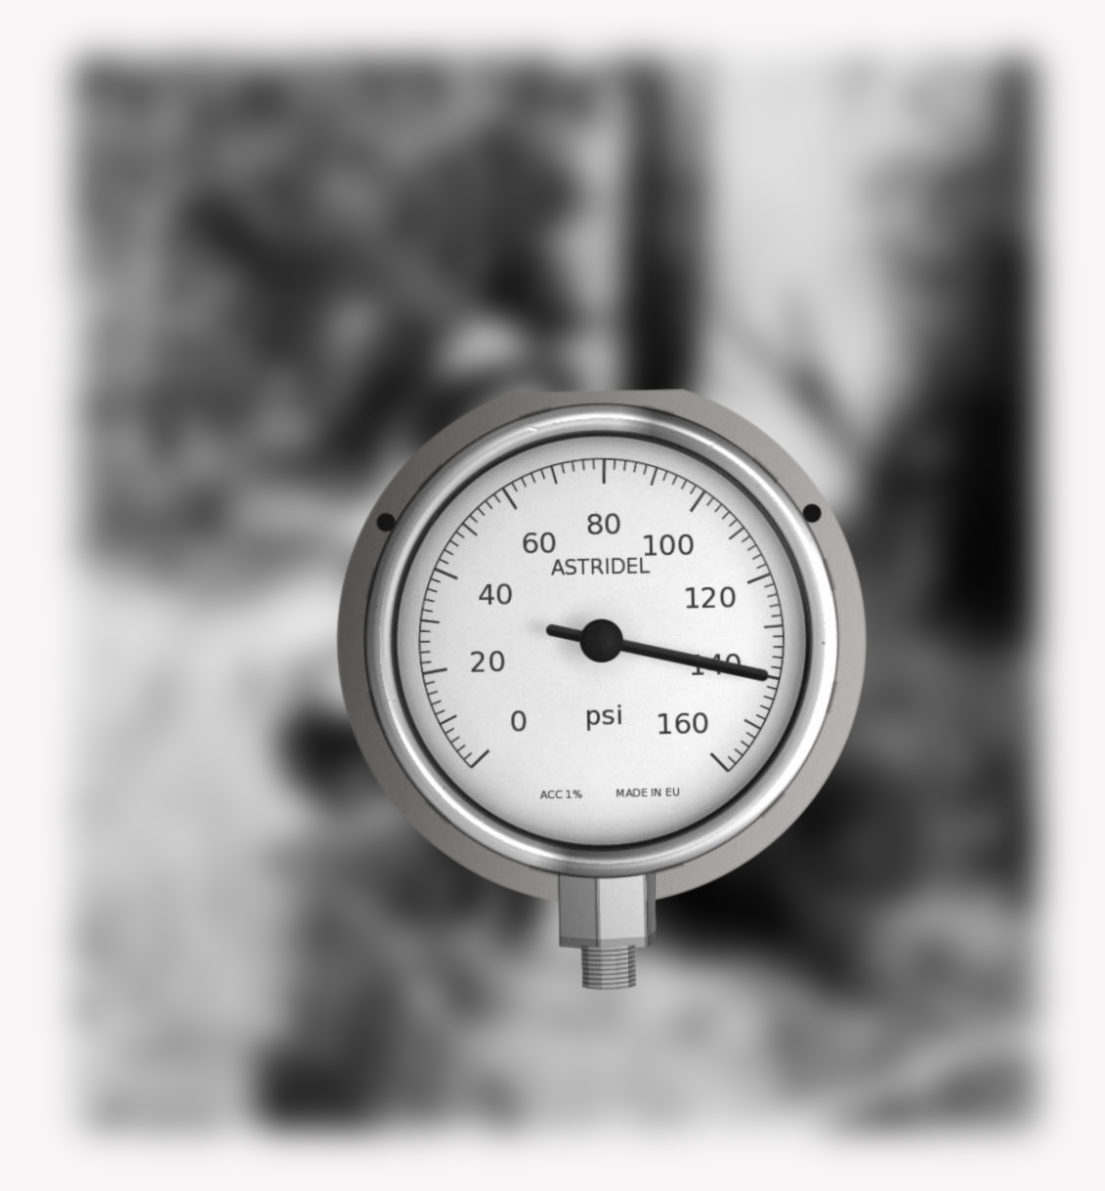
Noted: {"value": 140, "unit": "psi"}
